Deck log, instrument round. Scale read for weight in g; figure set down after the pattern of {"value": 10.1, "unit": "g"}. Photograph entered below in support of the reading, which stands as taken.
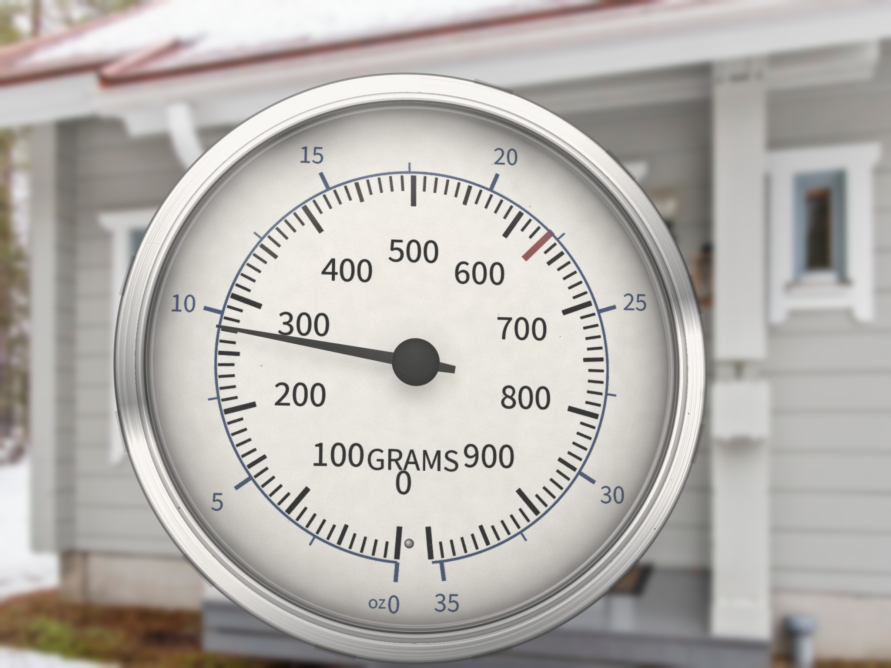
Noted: {"value": 270, "unit": "g"}
